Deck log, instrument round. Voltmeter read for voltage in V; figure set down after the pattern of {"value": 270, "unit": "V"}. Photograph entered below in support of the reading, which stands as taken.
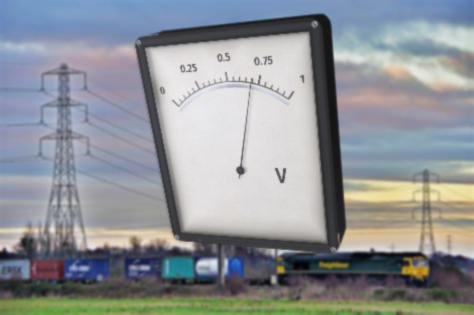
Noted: {"value": 0.7, "unit": "V"}
